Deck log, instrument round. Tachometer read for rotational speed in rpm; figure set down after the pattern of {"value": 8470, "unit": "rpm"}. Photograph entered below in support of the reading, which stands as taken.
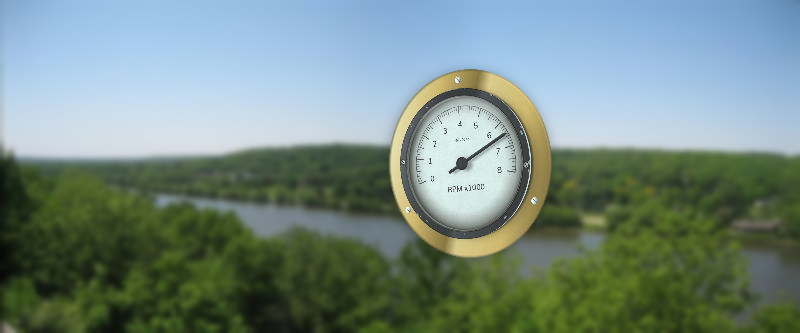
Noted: {"value": 6500, "unit": "rpm"}
